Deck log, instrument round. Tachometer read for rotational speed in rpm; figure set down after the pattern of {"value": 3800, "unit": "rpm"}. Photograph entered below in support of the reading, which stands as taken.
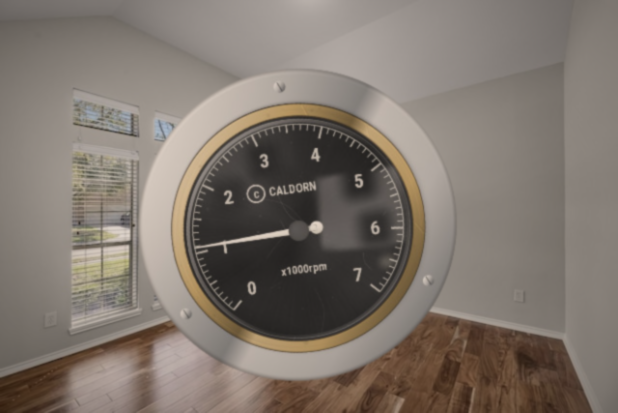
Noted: {"value": 1100, "unit": "rpm"}
